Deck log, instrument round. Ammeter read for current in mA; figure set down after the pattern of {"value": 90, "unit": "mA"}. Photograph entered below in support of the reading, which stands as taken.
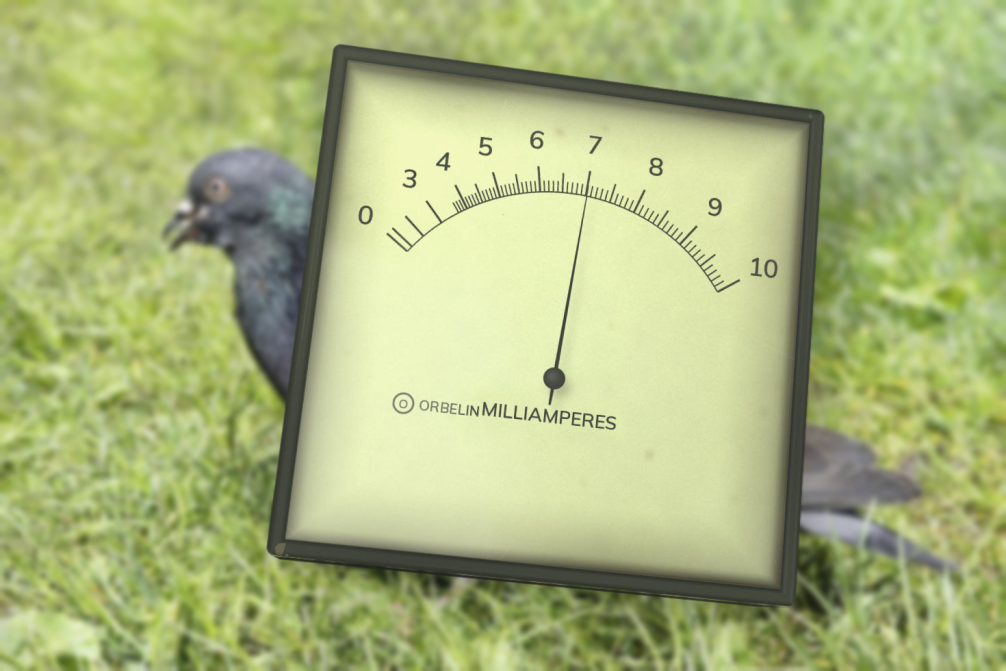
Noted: {"value": 7, "unit": "mA"}
